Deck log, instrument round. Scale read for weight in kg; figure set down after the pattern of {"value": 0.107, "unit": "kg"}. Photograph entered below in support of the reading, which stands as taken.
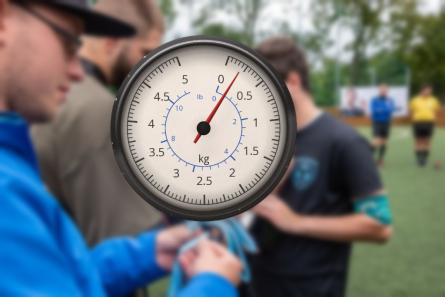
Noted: {"value": 0.2, "unit": "kg"}
